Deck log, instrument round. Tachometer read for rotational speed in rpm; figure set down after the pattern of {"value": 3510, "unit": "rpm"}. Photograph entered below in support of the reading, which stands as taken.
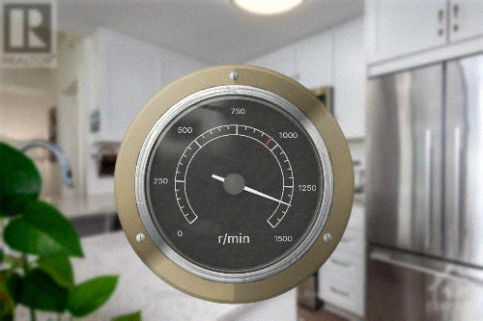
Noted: {"value": 1350, "unit": "rpm"}
